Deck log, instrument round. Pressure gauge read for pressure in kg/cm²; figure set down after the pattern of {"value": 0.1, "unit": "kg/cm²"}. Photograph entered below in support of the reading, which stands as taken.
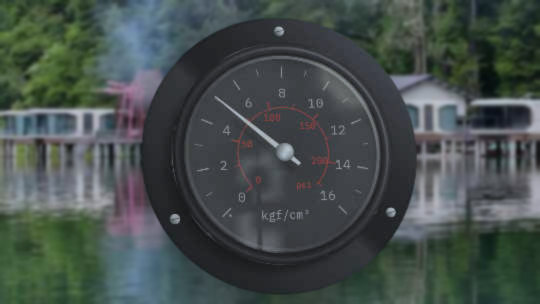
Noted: {"value": 5, "unit": "kg/cm²"}
